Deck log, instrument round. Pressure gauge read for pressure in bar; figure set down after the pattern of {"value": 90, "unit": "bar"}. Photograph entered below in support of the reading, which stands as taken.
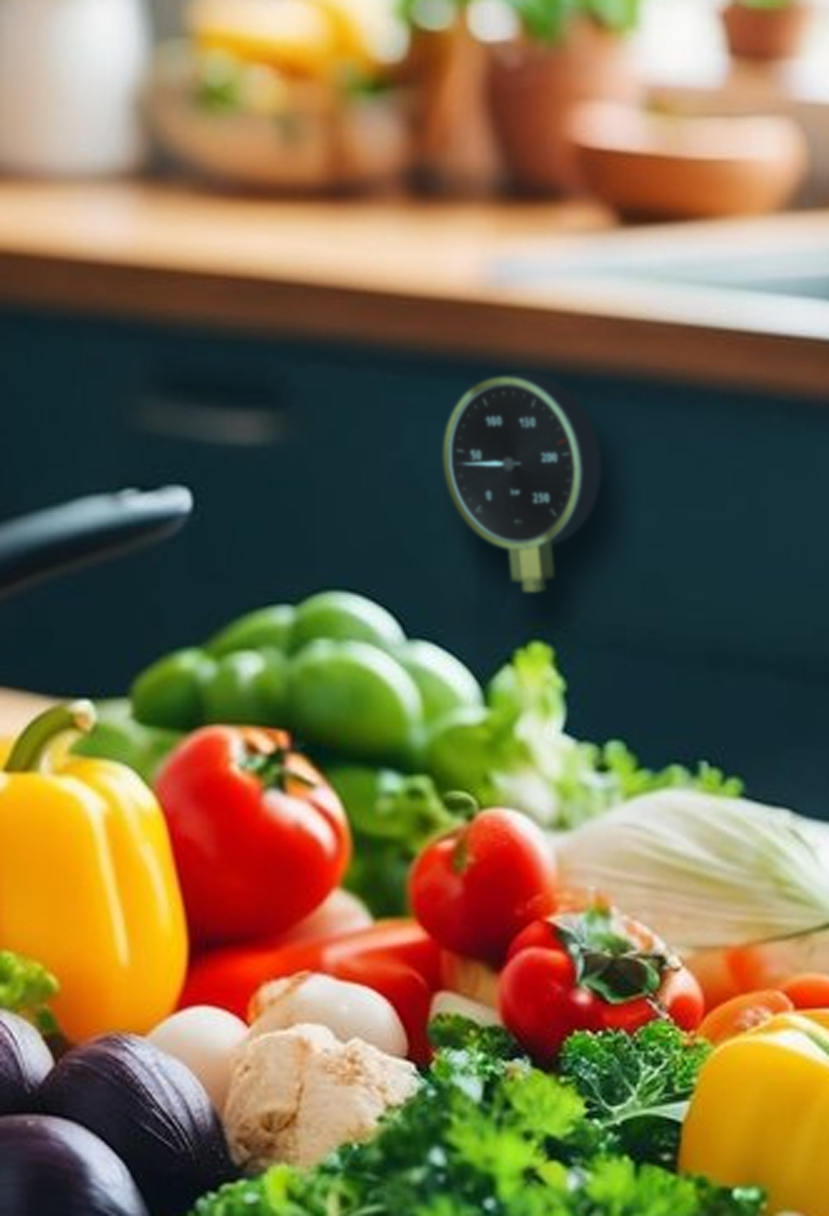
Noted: {"value": 40, "unit": "bar"}
